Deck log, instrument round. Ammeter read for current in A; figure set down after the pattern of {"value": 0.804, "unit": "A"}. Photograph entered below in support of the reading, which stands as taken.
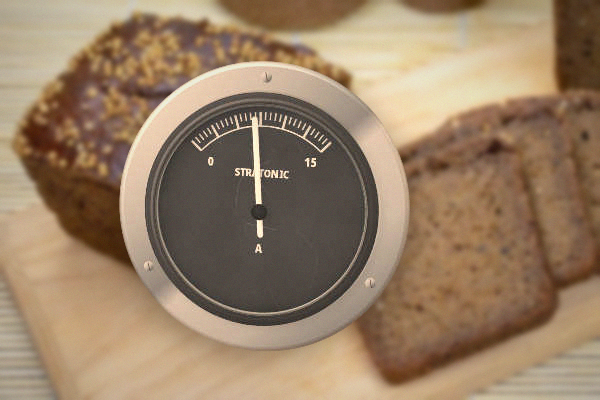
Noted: {"value": 7, "unit": "A"}
